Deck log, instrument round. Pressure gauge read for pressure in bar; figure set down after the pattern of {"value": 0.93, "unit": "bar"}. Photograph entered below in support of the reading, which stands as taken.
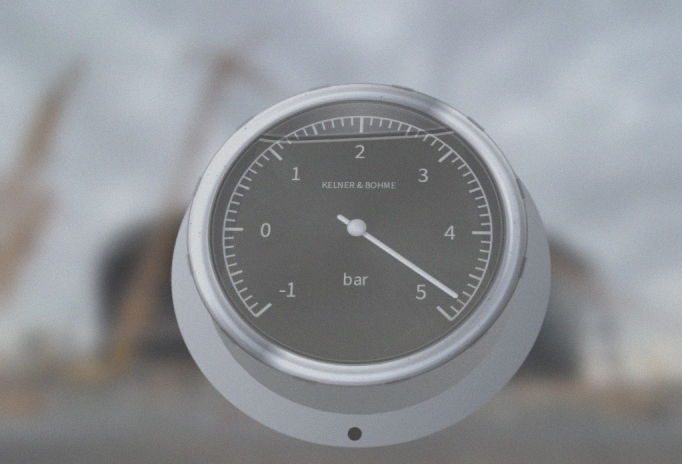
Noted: {"value": 4.8, "unit": "bar"}
